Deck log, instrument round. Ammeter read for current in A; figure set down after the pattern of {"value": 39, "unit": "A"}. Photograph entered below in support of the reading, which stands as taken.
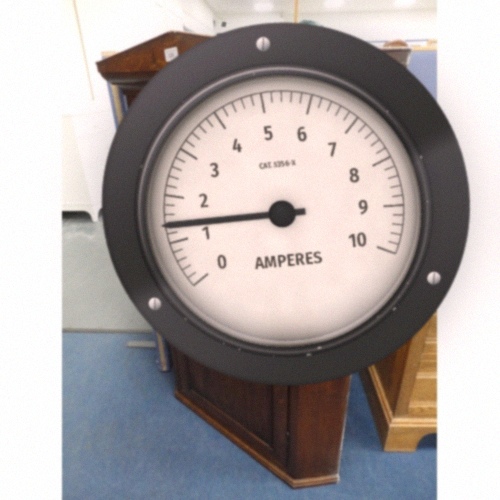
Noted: {"value": 1.4, "unit": "A"}
